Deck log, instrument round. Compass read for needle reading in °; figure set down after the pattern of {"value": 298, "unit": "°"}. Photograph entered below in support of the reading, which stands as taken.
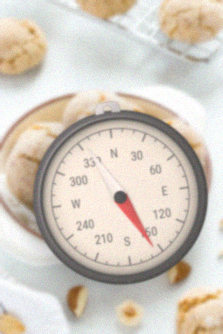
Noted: {"value": 155, "unit": "°"}
